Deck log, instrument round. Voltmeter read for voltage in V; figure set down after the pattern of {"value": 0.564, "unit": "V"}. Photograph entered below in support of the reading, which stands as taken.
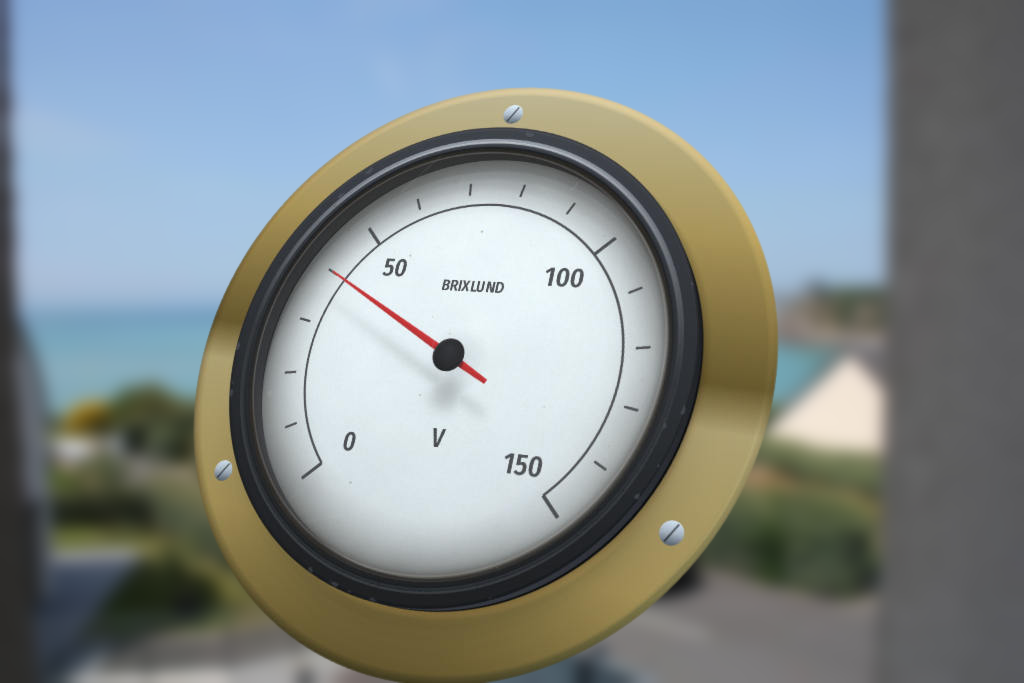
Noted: {"value": 40, "unit": "V"}
